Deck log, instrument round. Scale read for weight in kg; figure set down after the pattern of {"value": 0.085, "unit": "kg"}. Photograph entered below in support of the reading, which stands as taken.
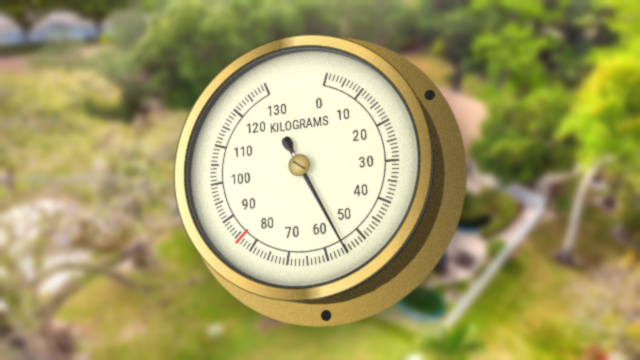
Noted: {"value": 55, "unit": "kg"}
